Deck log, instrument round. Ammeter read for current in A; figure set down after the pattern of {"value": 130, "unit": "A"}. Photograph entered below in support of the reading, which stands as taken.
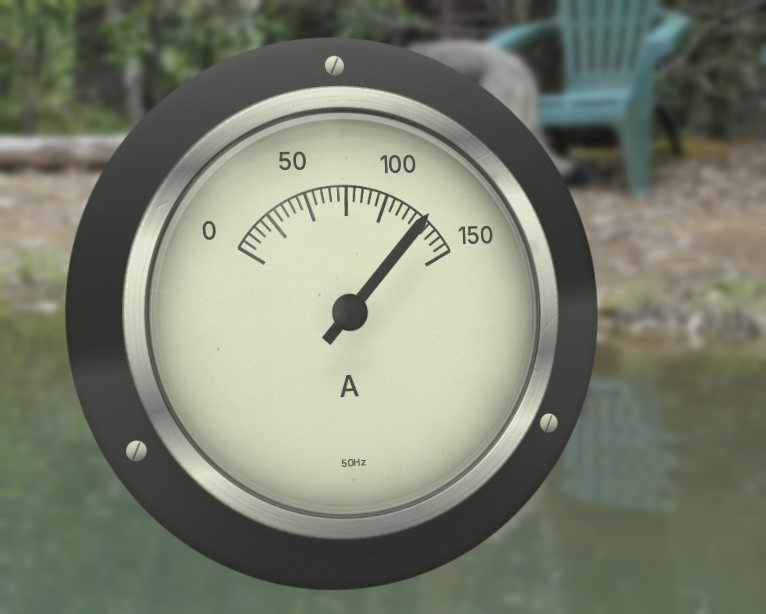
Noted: {"value": 125, "unit": "A"}
